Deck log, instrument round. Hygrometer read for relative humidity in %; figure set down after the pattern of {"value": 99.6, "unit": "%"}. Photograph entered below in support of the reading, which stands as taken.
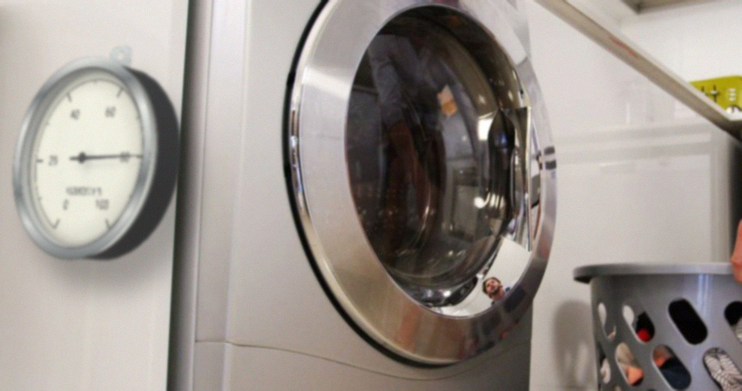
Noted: {"value": 80, "unit": "%"}
